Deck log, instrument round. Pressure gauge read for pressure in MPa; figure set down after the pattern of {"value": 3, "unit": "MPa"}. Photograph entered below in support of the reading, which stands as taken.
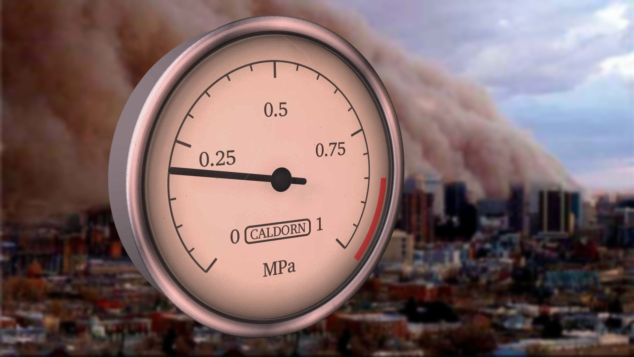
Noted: {"value": 0.2, "unit": "MPa"}
